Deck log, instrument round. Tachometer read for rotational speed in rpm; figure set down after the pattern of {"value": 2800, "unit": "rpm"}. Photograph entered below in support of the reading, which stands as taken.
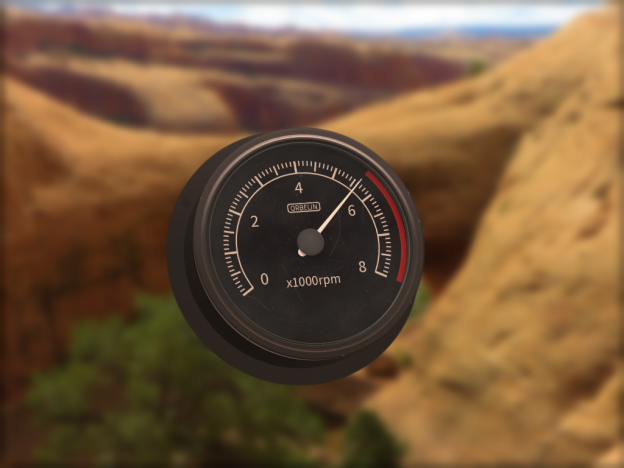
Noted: {"value": 5600, "unit": "rpm"}
